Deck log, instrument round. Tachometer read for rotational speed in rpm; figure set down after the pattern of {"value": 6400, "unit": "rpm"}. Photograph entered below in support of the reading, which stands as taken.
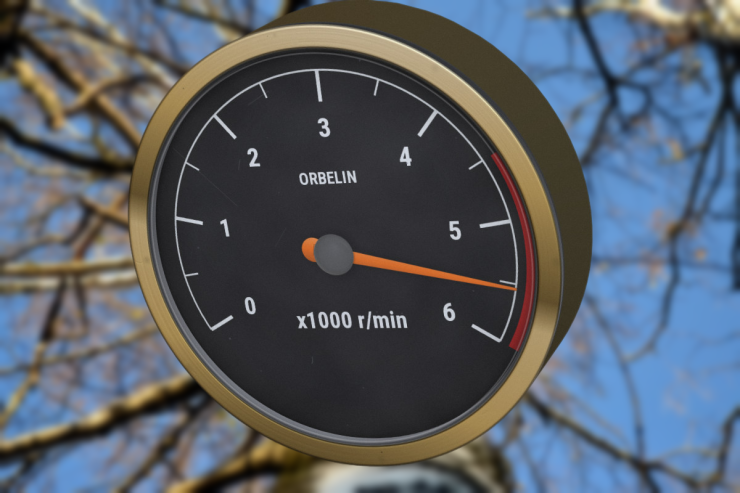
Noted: {"value": 5500, "unit": "rpm"}
